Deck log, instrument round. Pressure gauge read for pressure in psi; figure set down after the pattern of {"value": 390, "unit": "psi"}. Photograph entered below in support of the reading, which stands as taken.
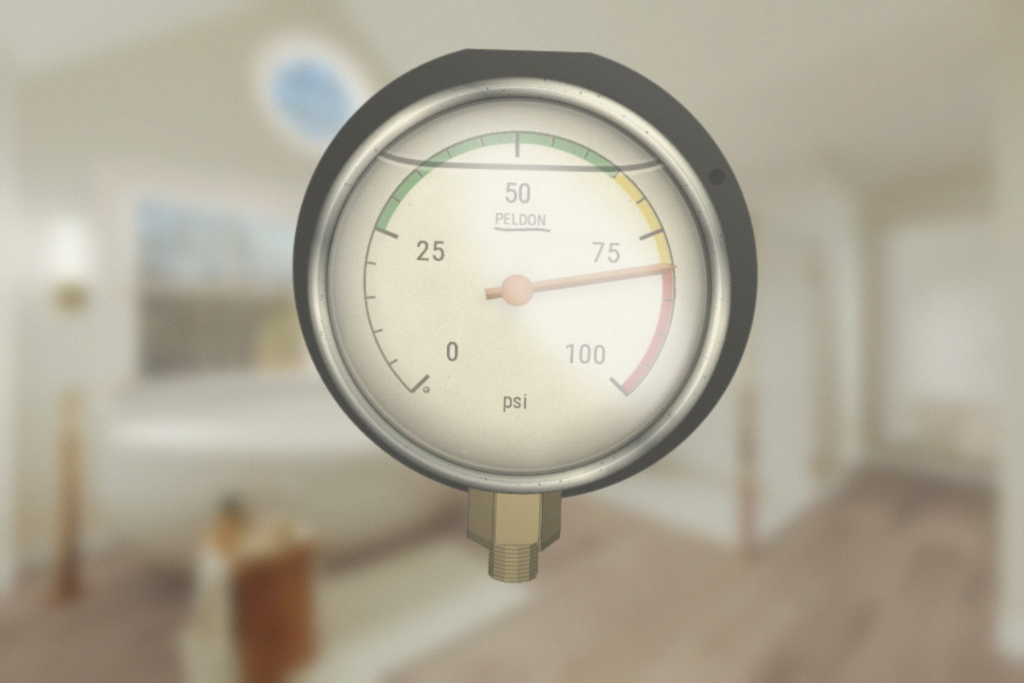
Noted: {"value": 80, "unit": "psi"}
